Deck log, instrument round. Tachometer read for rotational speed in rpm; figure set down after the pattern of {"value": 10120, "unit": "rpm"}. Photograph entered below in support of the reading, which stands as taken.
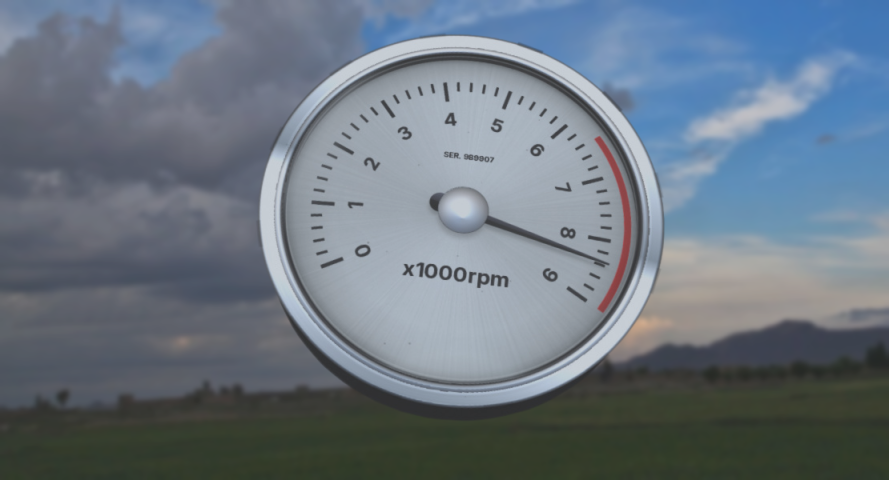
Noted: {"value": 8400, "unit": "rpm"}
